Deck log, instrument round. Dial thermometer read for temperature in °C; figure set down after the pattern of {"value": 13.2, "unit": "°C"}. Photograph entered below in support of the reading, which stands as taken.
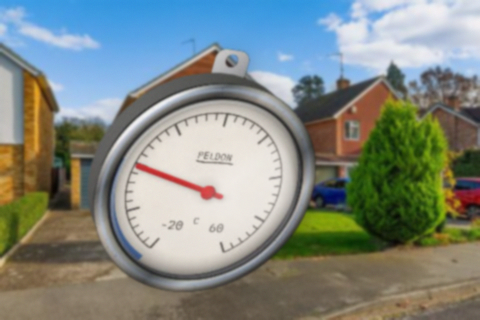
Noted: {"value": 0, "unit": "°C"}
